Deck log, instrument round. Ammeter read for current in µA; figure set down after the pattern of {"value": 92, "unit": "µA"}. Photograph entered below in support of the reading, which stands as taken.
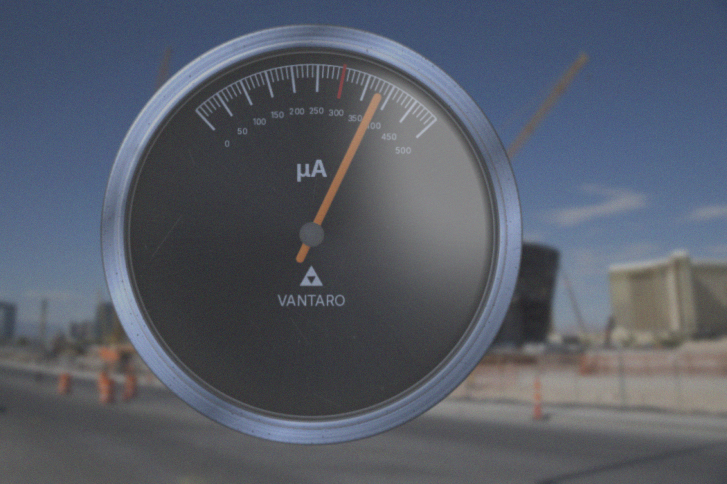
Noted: {"value": 380, "unit": "µA"}
